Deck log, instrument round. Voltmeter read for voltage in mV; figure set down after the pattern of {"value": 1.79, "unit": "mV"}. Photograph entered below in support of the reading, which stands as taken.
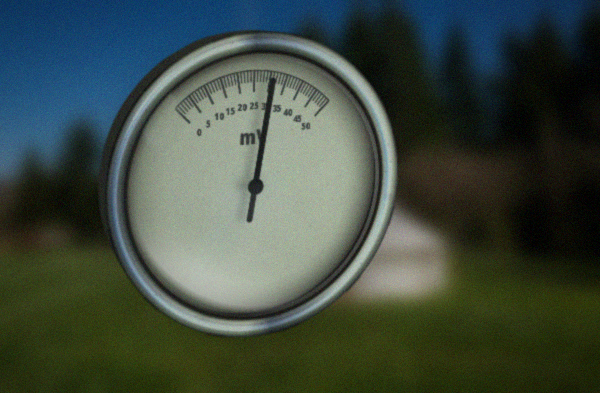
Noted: {"value": 30, "unit": "mV"}
